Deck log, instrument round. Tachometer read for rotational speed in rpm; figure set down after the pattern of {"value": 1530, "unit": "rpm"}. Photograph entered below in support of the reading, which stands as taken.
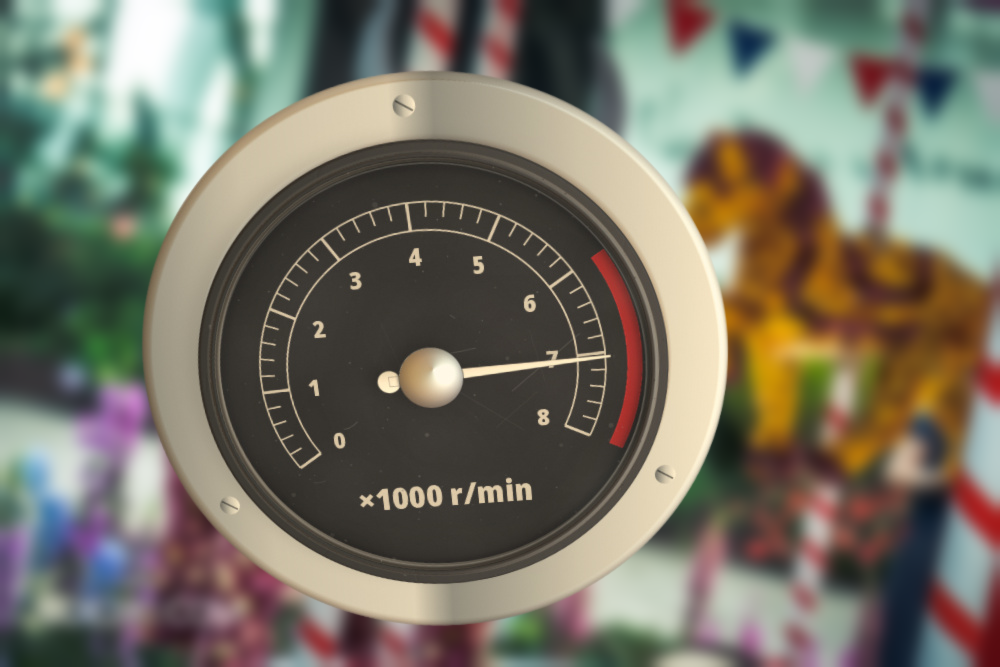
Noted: {"value": 7000, "unit": "rpm"}
